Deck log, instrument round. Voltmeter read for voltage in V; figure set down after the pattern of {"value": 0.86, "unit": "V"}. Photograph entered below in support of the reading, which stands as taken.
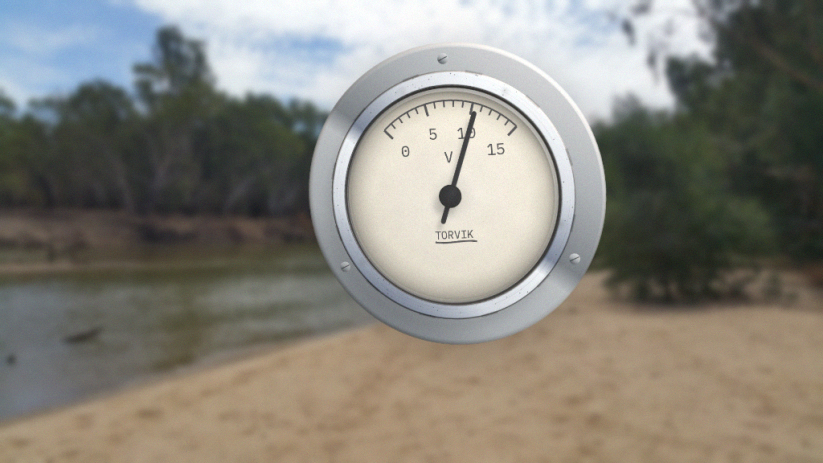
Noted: {"value": 10.5, "unit": "V"}
